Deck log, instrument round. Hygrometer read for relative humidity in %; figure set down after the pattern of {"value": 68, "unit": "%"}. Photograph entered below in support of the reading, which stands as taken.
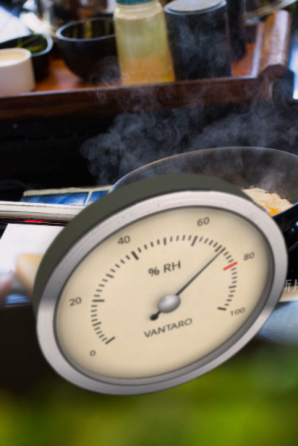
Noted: {"value": 70, "unit": "%"}
